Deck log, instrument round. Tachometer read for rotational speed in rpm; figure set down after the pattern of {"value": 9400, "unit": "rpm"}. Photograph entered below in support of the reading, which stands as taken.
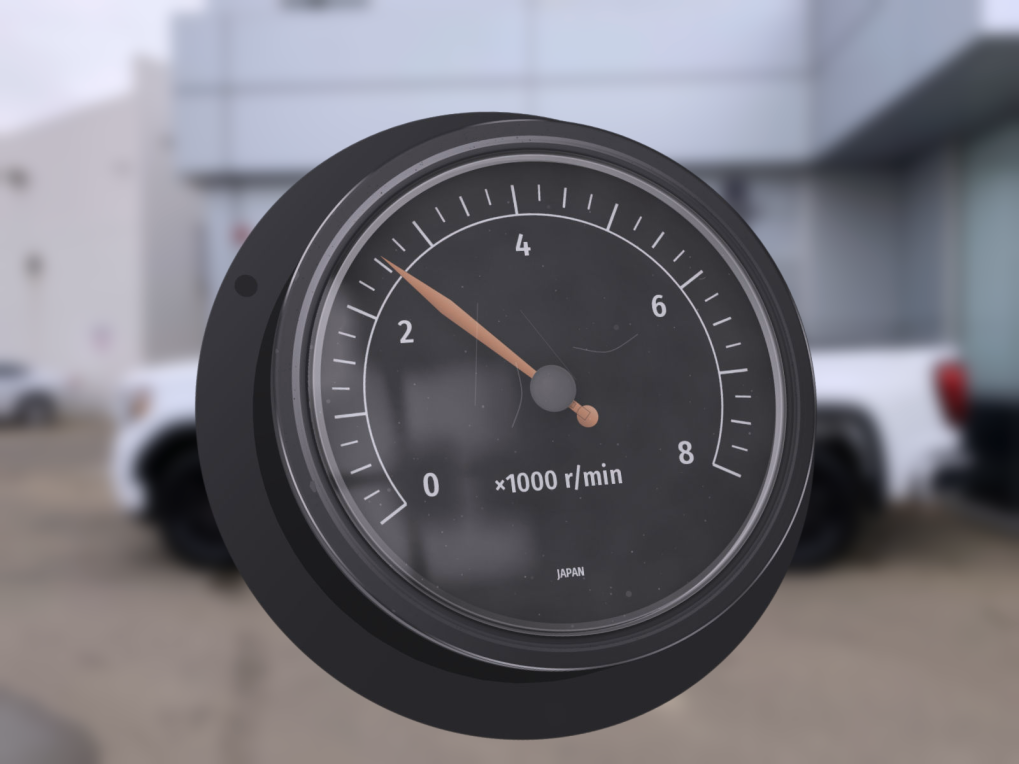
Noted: {"value": 2500, "unit": "rpm"}
